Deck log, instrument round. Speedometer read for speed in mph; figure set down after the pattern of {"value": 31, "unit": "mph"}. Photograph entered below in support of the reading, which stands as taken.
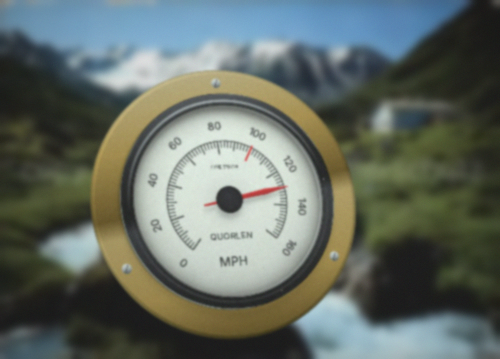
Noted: {"value": 130, "unit": "mph"}
